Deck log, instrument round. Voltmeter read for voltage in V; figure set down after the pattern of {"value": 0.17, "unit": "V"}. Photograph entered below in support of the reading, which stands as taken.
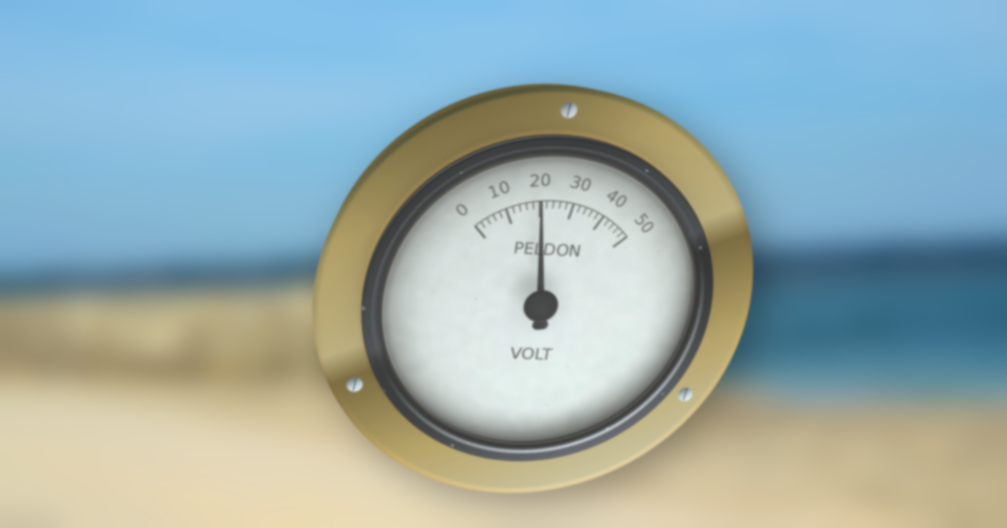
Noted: {"value": 20, "unit": "V"}
